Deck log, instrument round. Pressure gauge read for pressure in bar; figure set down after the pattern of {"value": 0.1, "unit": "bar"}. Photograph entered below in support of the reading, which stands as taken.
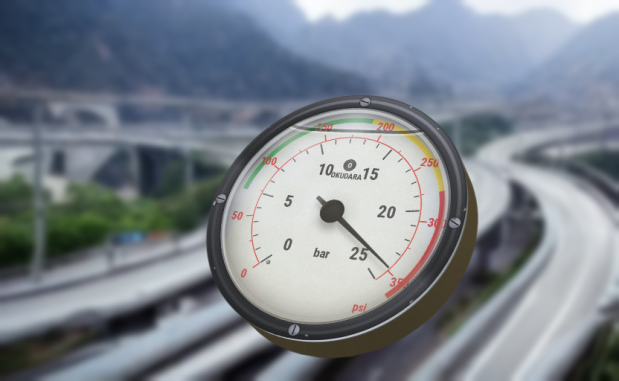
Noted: {"value": 24, "unit": "bar"}
